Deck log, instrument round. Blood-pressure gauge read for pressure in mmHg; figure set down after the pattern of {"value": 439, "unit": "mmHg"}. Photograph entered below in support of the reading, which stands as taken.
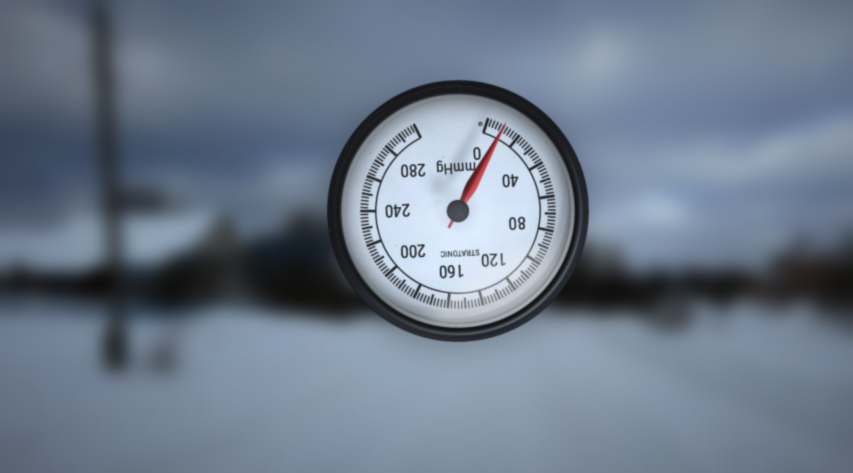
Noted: {"value": 10, "unit": "mmHg"}
